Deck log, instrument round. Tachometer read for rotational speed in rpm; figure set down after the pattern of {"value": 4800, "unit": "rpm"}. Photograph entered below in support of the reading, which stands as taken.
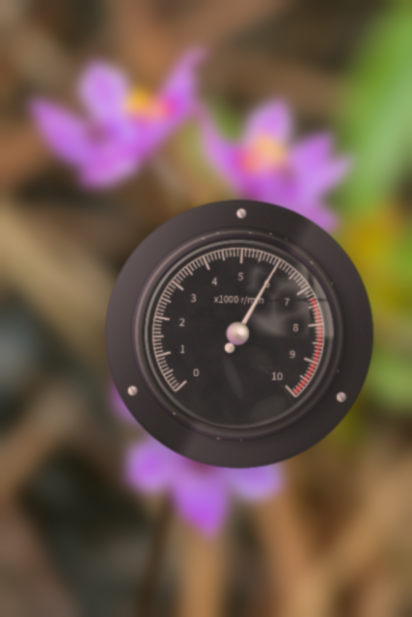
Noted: {"value": 6000, "unit": "rpm"}
